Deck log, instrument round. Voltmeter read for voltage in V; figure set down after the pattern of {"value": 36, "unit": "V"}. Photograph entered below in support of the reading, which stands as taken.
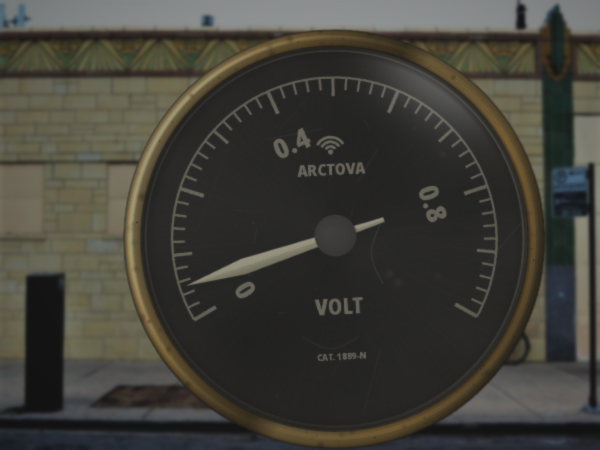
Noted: {"value": 0.05, "unit": "V"}
